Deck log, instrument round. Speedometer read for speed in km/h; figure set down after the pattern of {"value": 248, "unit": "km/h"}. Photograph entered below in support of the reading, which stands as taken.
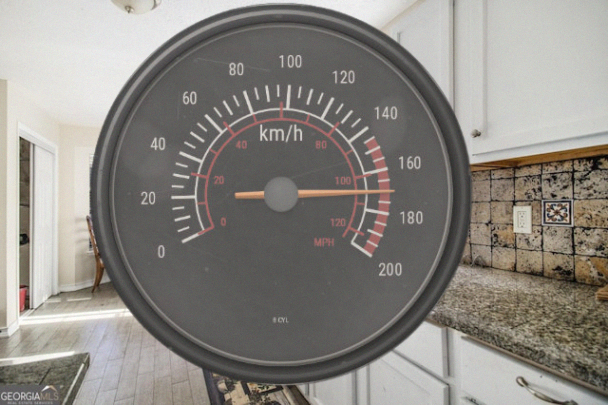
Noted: {"value": 170, "unit": "km/h"}
